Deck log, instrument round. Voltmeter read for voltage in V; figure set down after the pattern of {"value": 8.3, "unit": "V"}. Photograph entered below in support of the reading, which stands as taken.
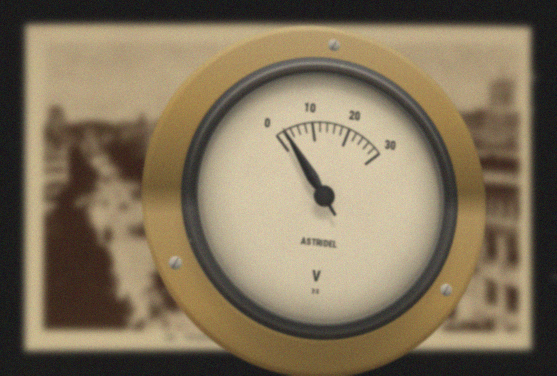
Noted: {"value": 2, "unit": "V"}
